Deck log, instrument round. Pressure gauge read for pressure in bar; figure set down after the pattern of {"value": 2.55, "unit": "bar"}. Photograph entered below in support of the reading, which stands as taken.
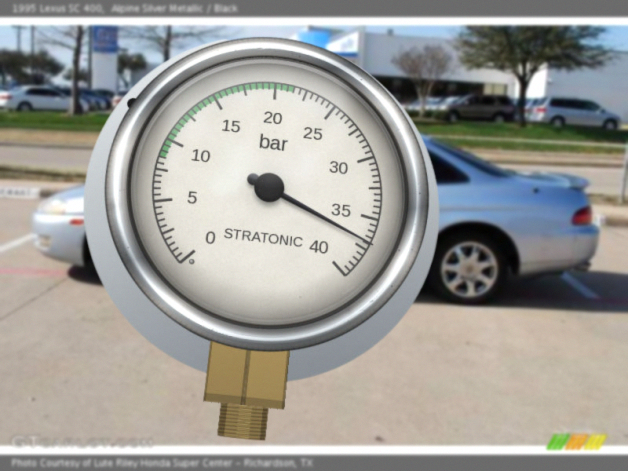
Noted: {"value": 37, "unit": "bar"}
